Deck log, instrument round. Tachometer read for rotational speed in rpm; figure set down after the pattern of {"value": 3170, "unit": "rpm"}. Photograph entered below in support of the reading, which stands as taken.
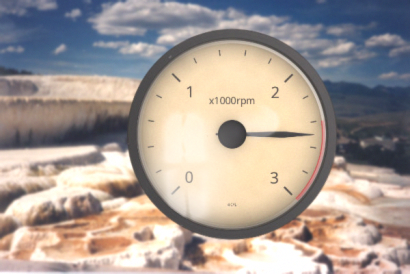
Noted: {"value": 2500, "unit": "rpm"}
